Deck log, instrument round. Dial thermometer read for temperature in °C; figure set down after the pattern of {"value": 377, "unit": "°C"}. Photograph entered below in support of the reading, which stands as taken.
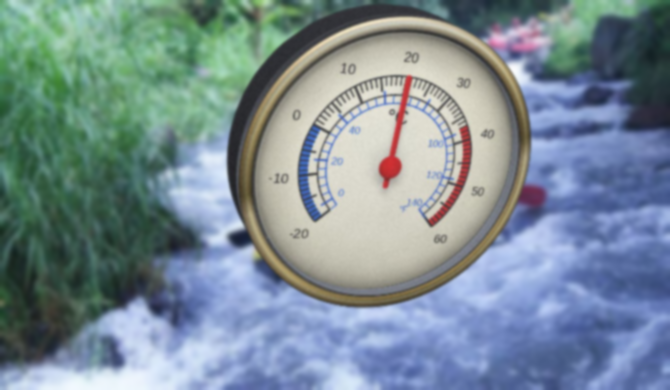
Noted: {"value": 20, "unit": "°C"}
